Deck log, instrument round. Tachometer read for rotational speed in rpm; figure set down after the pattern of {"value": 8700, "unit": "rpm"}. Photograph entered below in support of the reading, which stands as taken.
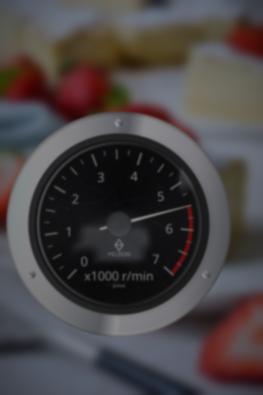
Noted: {"value": 5500, "unit": "rpm"}
